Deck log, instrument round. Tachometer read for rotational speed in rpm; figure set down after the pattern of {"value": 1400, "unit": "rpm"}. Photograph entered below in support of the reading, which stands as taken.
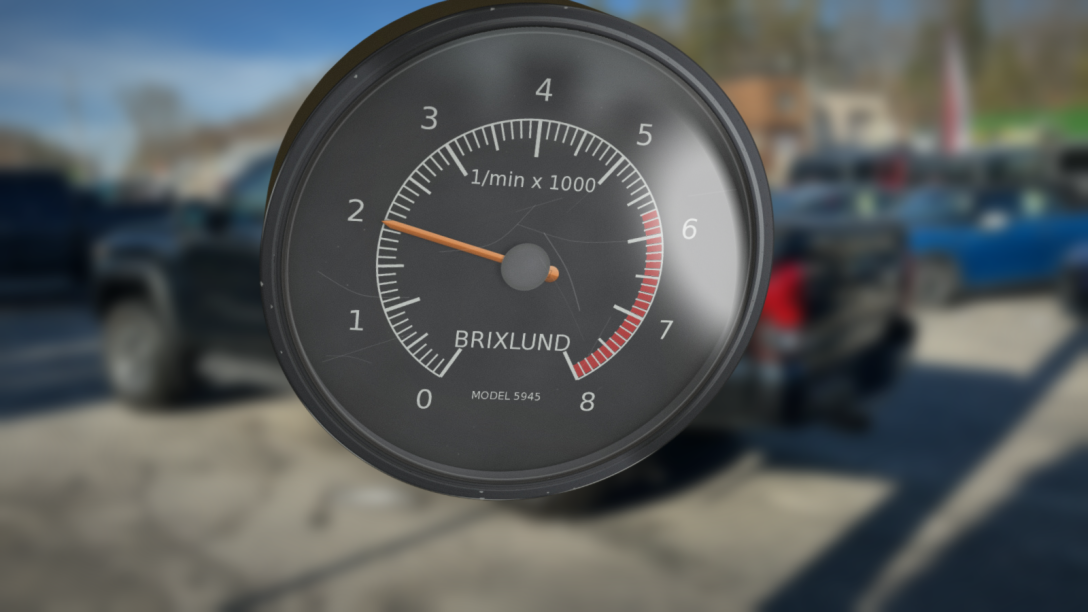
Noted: {"value": 2000, "unit": "rpm"}
